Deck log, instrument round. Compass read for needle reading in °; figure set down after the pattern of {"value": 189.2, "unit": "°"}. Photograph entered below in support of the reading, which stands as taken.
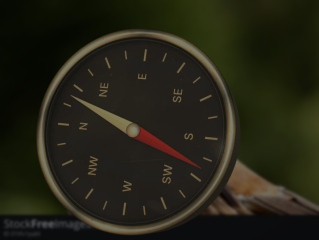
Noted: {"value": 202.5, "unit": "°"}
